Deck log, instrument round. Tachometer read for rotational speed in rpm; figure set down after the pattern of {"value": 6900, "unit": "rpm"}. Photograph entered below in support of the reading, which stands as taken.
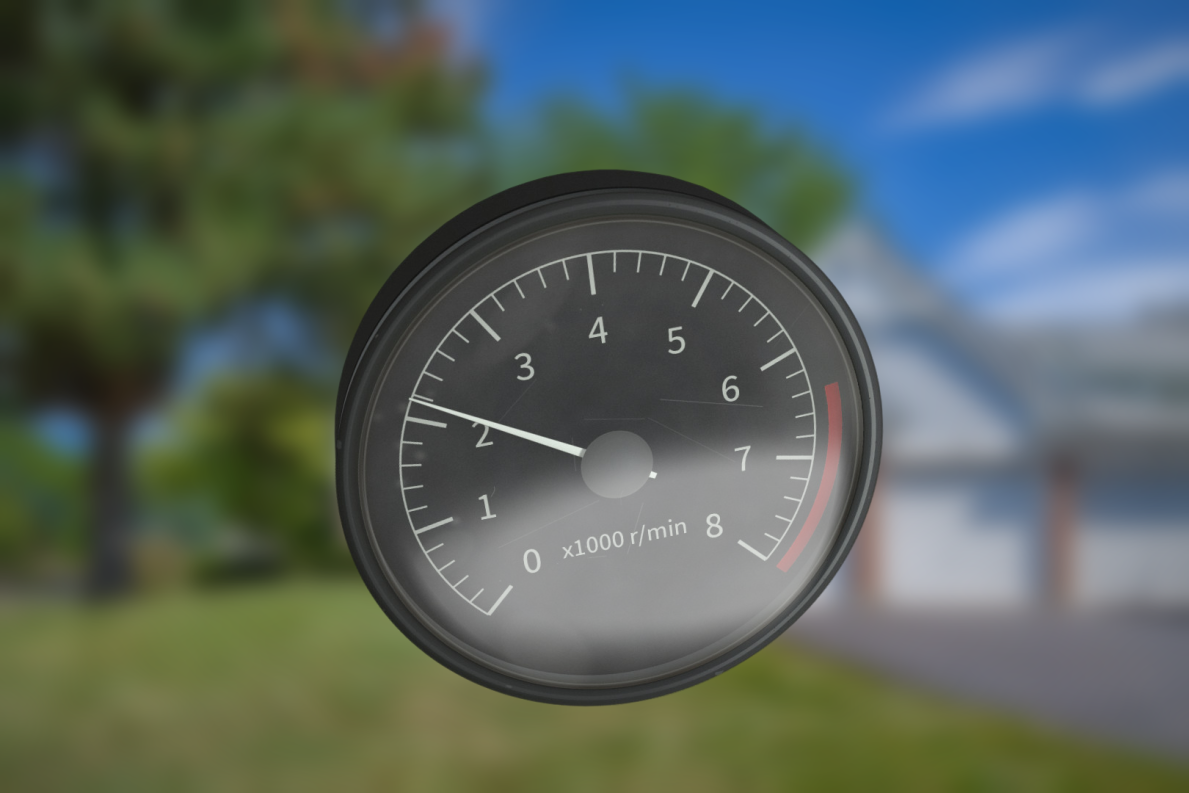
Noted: {"value": 2200, "unit": "rpm"}
